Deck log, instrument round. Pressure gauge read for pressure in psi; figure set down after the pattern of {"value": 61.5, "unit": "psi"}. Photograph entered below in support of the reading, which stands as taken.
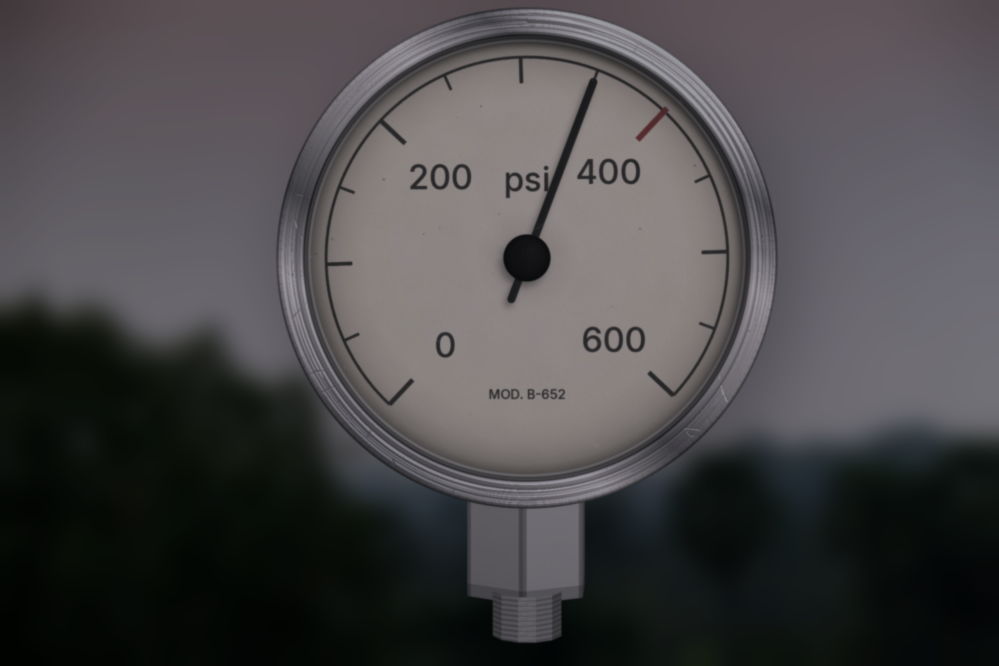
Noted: {"value": 350, "unit": "psi"}
